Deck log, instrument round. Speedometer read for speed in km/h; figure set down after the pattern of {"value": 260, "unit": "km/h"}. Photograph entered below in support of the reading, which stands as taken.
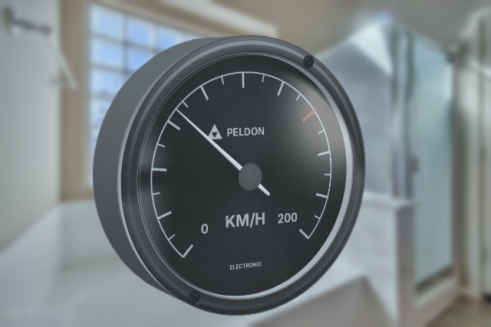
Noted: {"value": 65, "unit": "km/h"}
